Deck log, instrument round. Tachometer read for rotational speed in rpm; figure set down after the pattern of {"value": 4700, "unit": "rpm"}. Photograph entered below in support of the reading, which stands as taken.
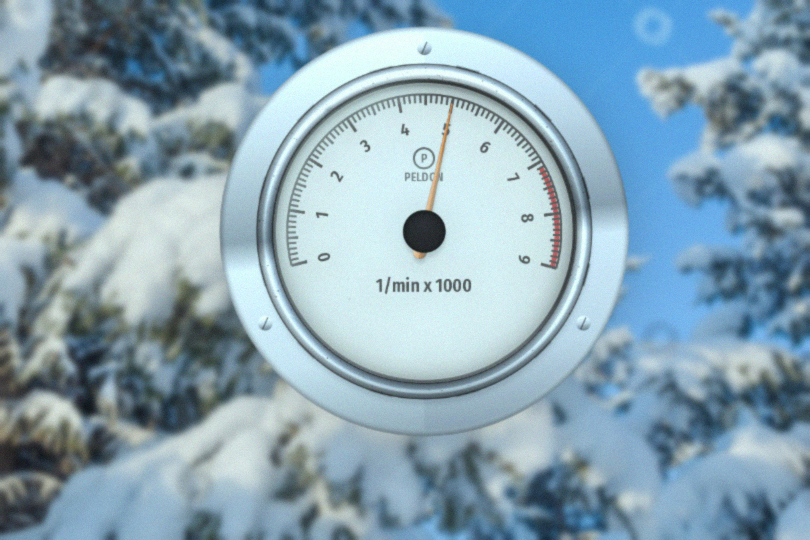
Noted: {"value": 5000, "unit": "rpm"}
